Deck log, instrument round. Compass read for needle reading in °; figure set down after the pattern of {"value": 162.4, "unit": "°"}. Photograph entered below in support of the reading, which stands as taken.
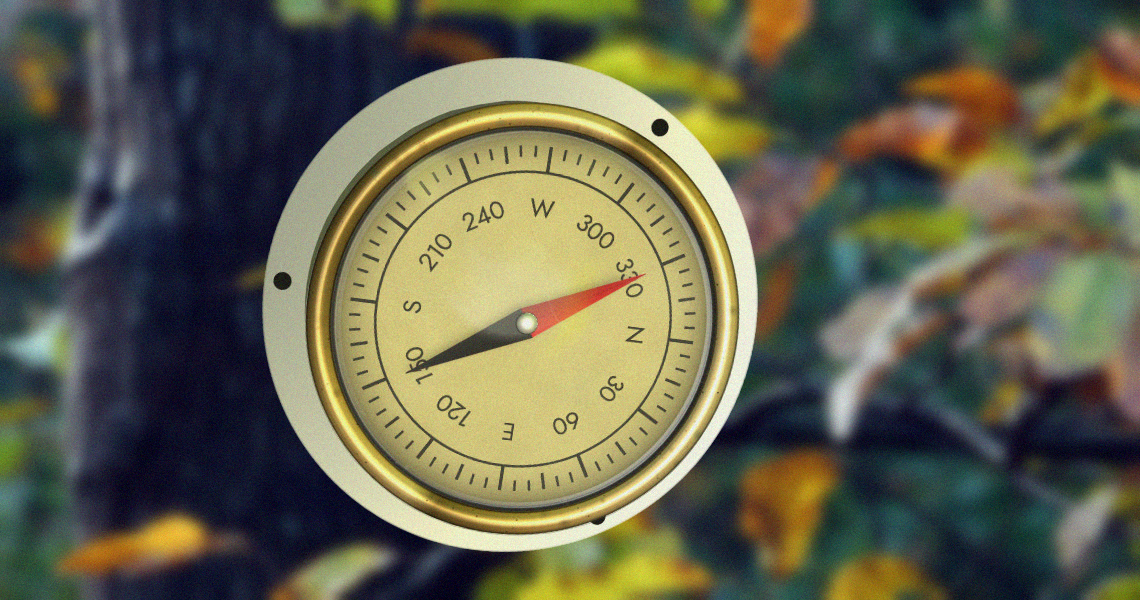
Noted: {"value": 330, "unit": "°"}
